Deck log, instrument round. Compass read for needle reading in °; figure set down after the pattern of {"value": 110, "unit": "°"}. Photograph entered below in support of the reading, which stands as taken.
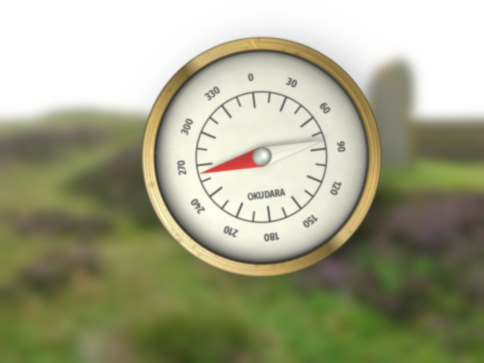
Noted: {"value": 262.5, "unit": "°"}
